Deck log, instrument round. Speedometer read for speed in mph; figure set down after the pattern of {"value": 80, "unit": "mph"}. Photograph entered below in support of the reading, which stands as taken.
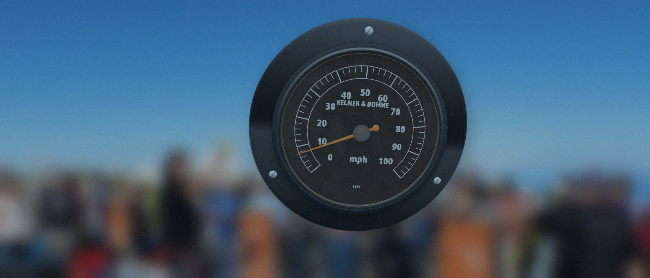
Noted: {"value": 8, "unit": "mph"}
